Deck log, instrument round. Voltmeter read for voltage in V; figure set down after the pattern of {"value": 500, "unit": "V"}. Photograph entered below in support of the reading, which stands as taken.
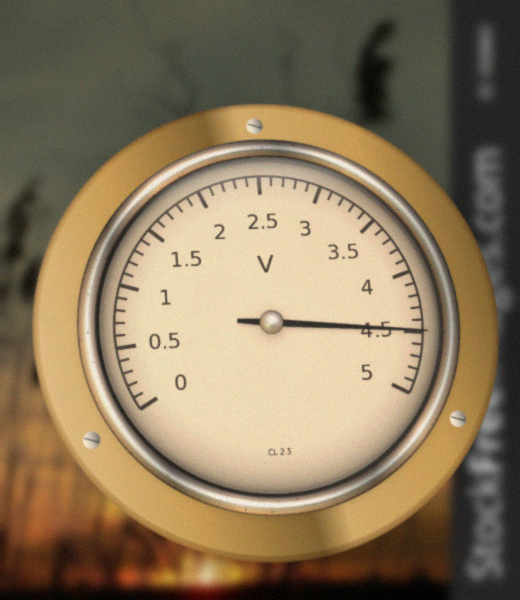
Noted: {"value": 4.5, "unit": "V"}
